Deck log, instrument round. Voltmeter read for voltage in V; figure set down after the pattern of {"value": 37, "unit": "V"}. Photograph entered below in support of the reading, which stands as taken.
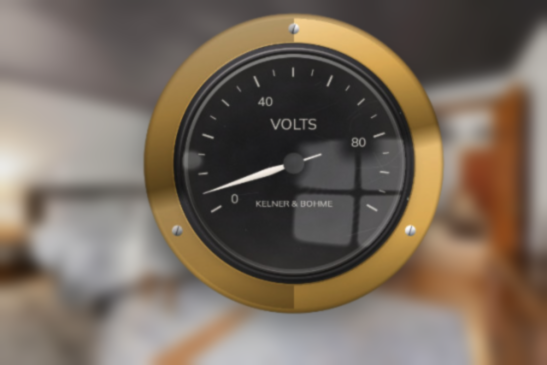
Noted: {"value": 5, "unit": "V"}
